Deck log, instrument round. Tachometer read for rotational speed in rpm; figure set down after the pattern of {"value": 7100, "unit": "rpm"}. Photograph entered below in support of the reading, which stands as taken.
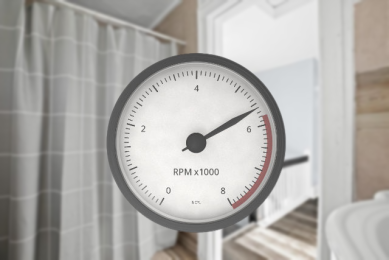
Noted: {"value": 5600, "unit": "rpm"}
